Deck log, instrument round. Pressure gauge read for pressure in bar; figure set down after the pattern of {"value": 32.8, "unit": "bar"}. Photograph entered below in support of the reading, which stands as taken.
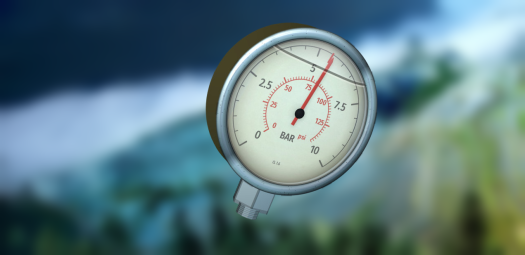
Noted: {"value": 5.5, "unit": "bar"}
